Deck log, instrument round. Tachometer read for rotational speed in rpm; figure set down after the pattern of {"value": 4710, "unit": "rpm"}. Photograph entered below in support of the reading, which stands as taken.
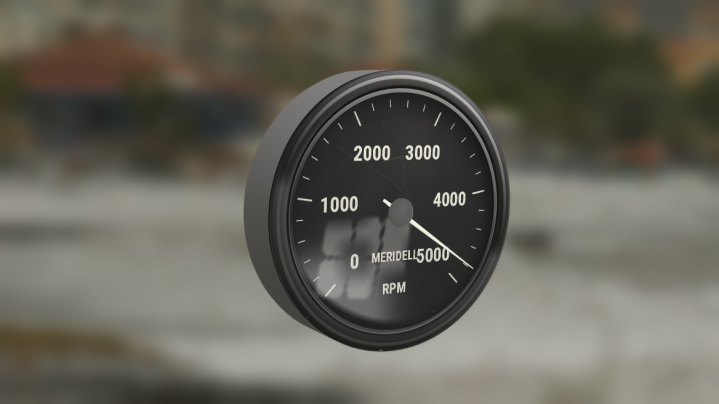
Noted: {"value": 4800, "unit": "rpm"}
